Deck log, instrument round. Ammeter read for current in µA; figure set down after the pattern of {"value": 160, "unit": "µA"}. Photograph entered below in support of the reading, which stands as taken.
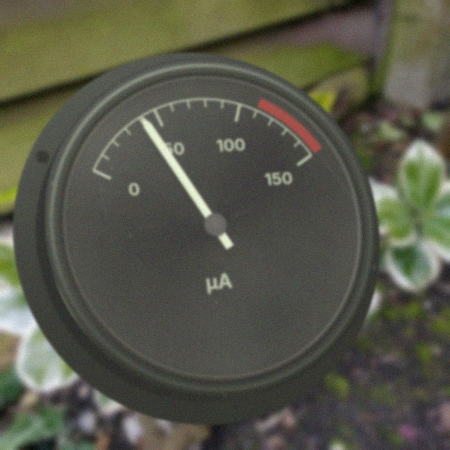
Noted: {"value": 40, "unit": "µA"}
